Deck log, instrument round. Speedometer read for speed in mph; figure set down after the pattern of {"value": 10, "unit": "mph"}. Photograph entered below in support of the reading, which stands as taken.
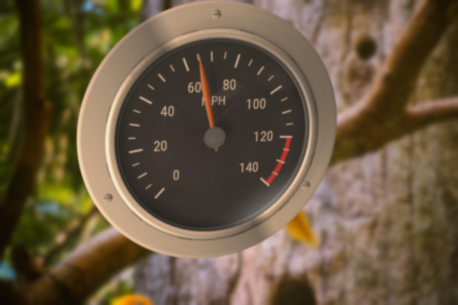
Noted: {"value": 65, "unit": "mph"}
